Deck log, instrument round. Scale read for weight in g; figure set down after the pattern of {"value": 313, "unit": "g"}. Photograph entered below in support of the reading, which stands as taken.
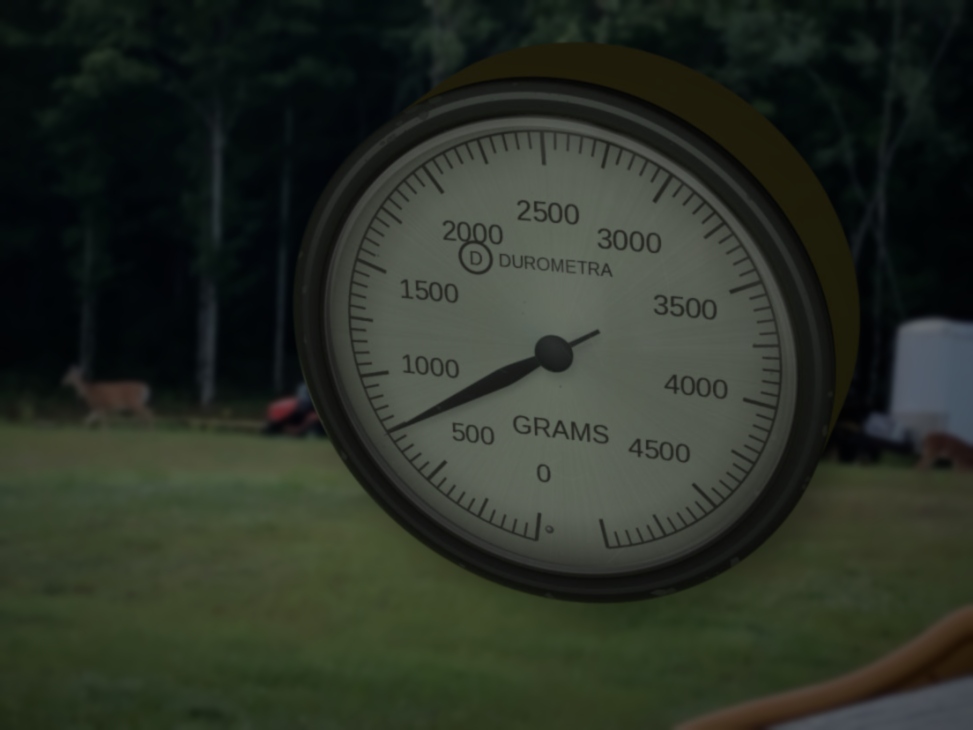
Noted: {"value": 750, "unit": "g"}
